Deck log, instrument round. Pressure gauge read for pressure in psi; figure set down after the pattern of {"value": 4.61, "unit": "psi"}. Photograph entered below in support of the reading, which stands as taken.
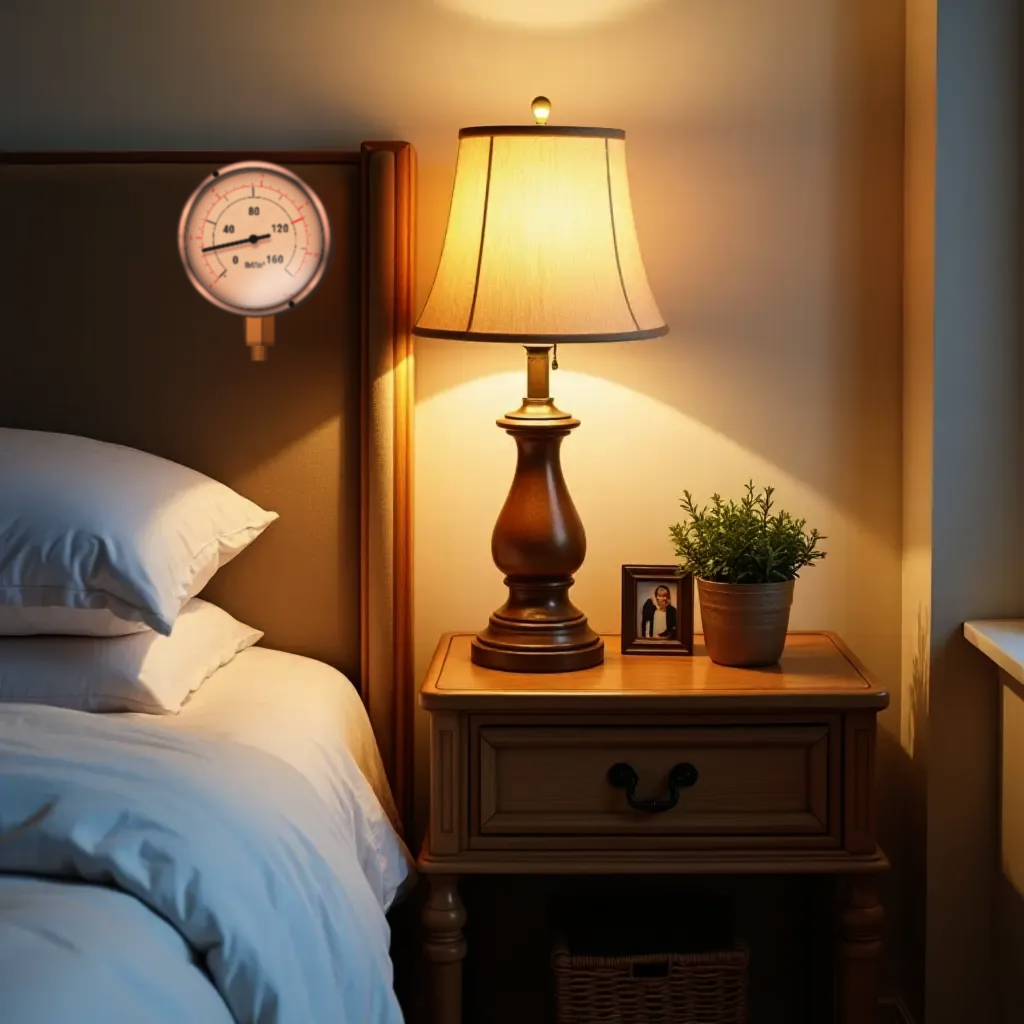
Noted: {"value": 20, "unit": "psi"}
